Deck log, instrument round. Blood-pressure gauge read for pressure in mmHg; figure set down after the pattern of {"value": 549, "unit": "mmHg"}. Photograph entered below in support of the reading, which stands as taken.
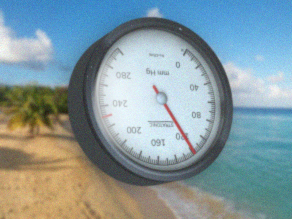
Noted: {"value": 120, "unit": "mmHg"}
